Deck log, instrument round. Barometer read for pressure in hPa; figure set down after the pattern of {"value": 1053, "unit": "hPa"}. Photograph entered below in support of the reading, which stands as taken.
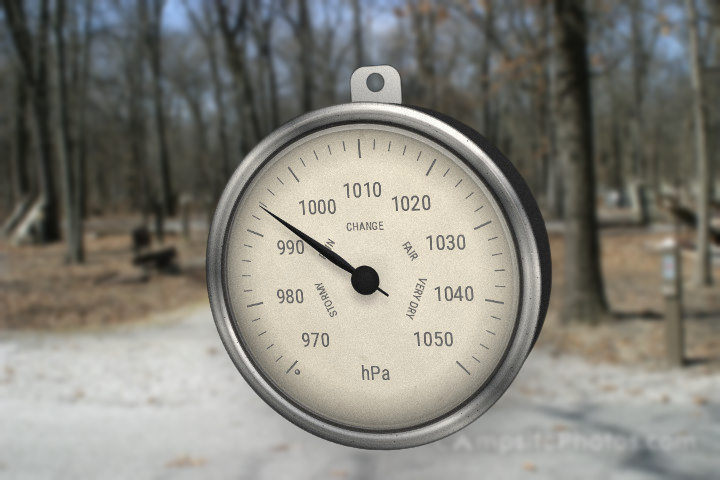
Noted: {"value": 994, "unit": "hPa"}
